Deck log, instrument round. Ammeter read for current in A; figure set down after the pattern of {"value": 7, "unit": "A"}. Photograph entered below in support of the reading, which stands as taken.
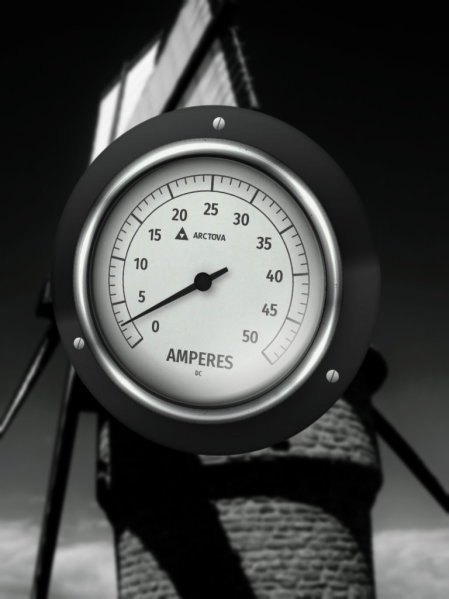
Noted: {"value": 2.5, "unit": "A"}
